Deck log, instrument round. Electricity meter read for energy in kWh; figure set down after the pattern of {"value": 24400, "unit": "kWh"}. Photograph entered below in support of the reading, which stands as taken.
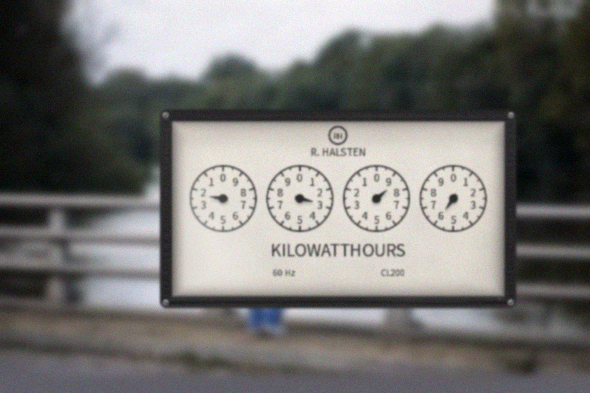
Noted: {"value": 2286, "unit": "kWh"}
